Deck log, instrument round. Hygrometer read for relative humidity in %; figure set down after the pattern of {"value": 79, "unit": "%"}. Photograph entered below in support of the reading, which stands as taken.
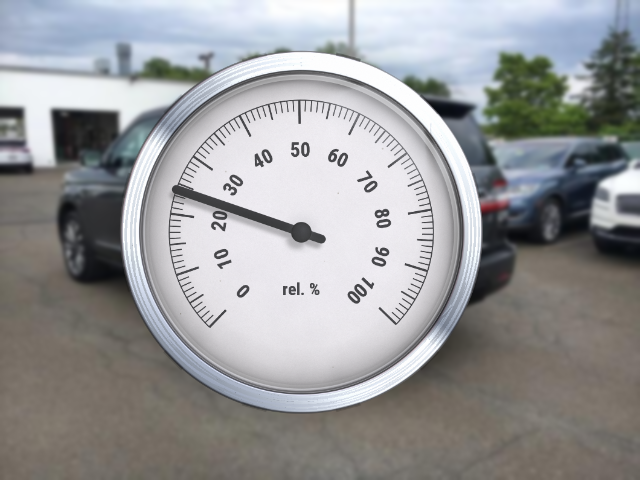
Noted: {"value": 24, "unit": "%"}
